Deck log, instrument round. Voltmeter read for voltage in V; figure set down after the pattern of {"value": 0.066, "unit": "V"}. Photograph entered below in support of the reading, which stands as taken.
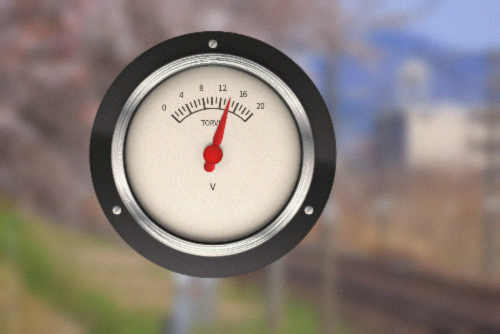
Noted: {"value": 14, "unit": "V"}
